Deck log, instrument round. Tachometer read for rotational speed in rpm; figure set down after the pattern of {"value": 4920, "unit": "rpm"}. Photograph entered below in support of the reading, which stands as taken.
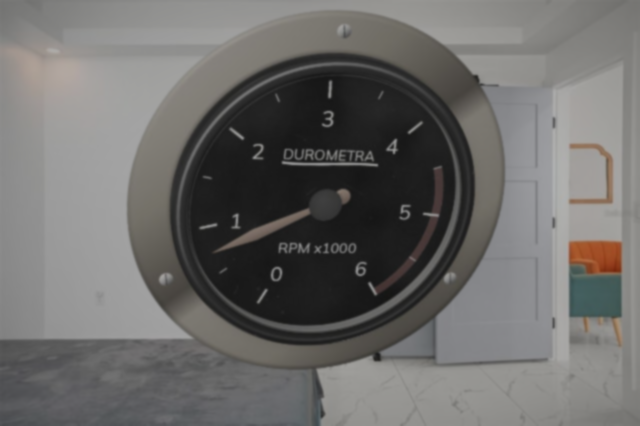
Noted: {"value": 750, "unit": "rpm"}
